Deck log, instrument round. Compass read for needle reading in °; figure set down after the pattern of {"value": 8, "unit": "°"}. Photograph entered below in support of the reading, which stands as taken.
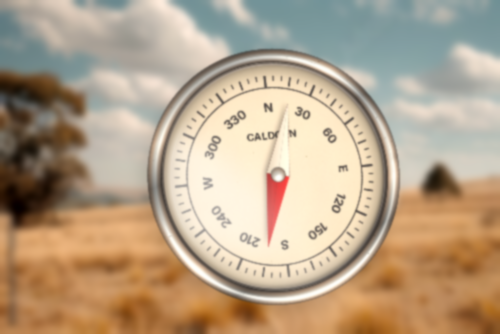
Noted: {"value": 195, "unit": "°"}
